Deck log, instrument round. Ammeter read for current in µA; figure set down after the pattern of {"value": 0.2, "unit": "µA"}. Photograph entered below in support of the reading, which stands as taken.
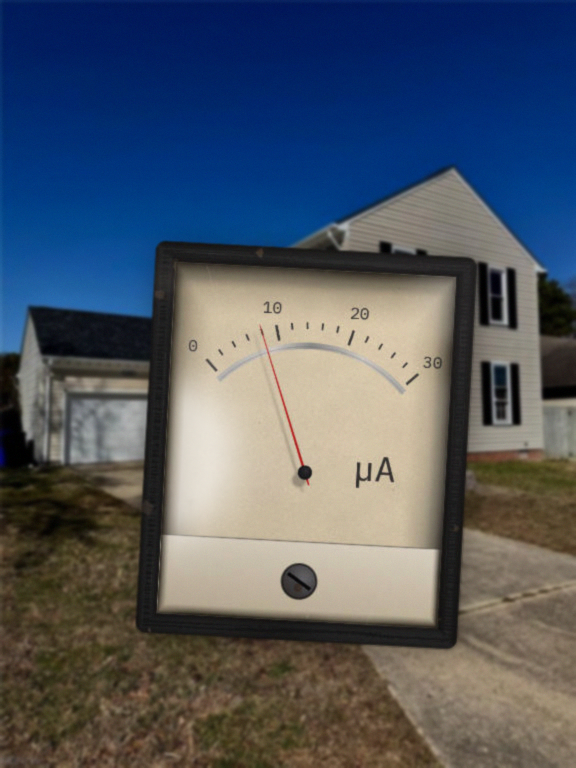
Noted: {"value": 8, "unit": "µA"}
